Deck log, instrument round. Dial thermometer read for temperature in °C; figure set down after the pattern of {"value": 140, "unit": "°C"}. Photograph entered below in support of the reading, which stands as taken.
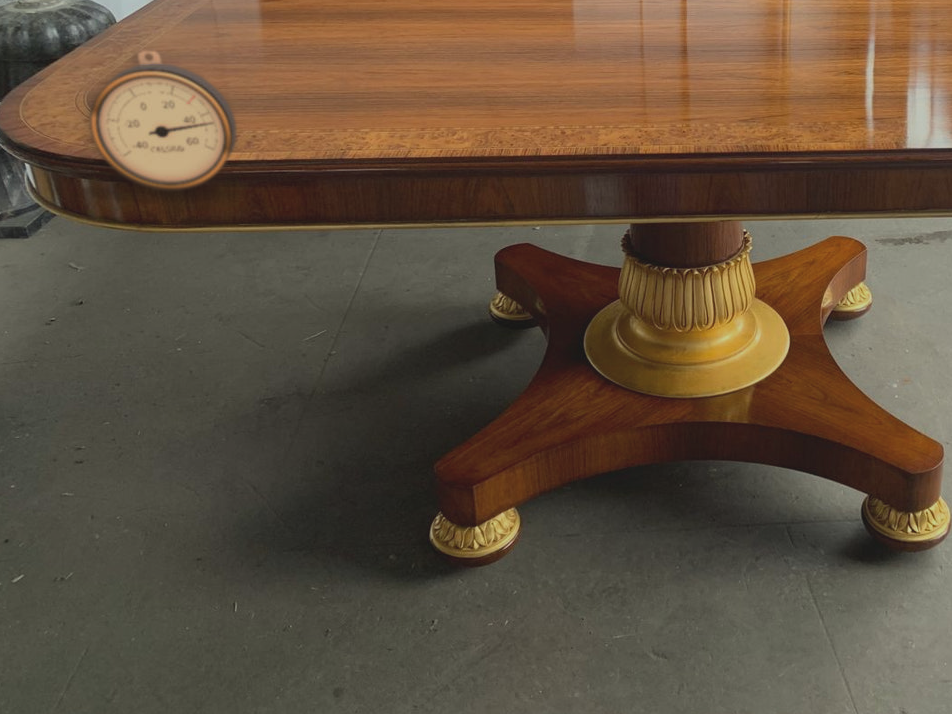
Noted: {"value": 45, "unit": "°C"}
